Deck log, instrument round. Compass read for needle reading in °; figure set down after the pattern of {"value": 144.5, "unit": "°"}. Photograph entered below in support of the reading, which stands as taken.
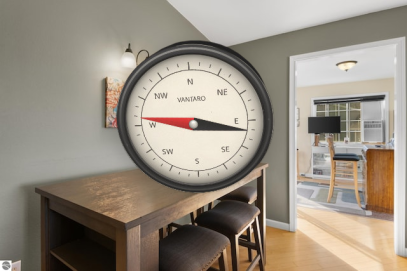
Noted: {"value": 280, "unit": "°"}
